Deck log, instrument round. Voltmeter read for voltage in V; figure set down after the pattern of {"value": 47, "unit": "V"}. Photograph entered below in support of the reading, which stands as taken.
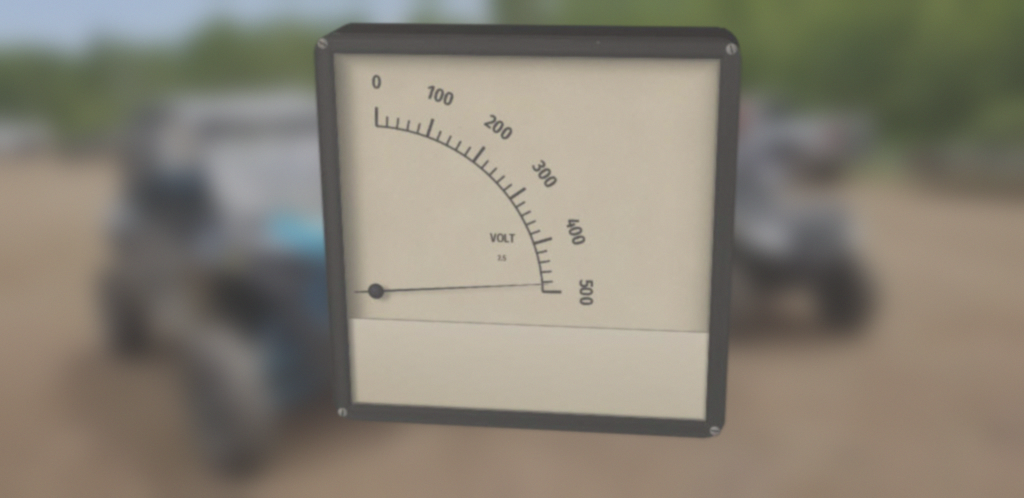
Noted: {"value": 480, "unit": "V"}
